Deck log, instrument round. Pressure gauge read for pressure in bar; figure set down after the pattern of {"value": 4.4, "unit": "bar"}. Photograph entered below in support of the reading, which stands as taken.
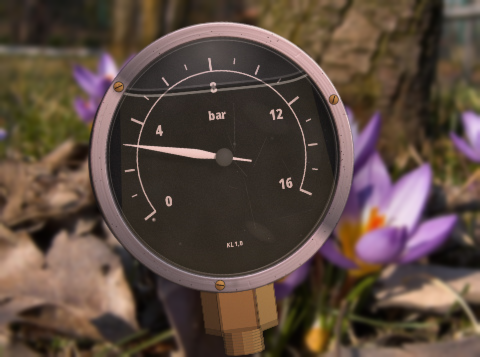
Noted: {"value": 3, "unit": "bar"}
